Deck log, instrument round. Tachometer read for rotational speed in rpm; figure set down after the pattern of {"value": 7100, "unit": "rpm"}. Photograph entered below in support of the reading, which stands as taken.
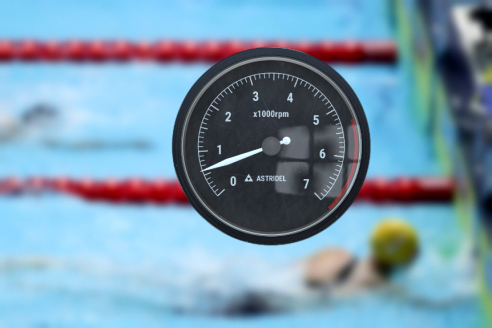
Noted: {"value": 600, "unit": "rpm"}
